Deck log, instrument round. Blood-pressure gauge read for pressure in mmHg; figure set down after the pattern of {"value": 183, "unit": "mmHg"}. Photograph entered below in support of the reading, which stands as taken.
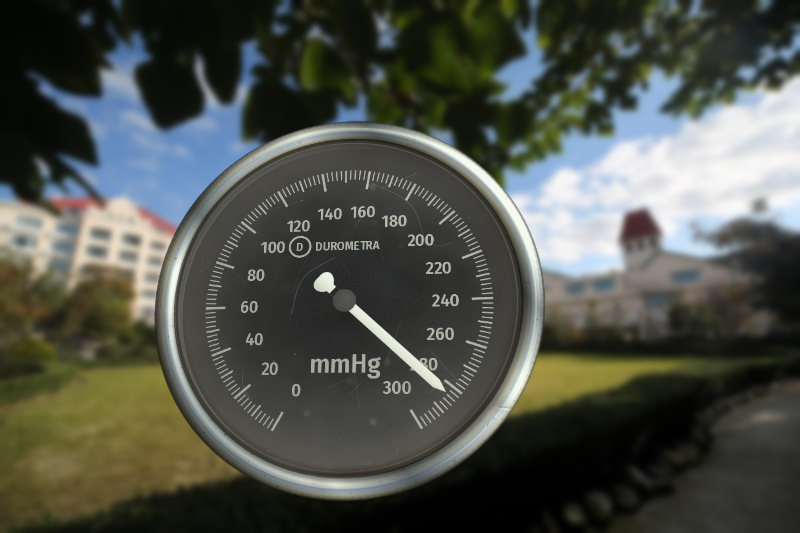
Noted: {"value": 284, "unit": "mmHg"}
